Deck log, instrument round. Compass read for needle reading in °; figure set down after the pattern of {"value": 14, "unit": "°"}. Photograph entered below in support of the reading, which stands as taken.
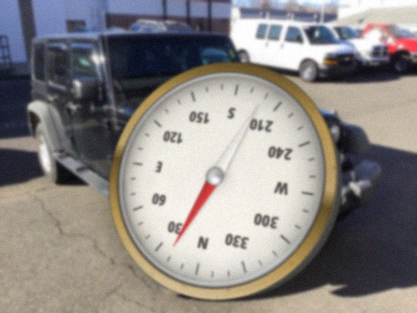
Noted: {"value": 20, "unit": "°"}
